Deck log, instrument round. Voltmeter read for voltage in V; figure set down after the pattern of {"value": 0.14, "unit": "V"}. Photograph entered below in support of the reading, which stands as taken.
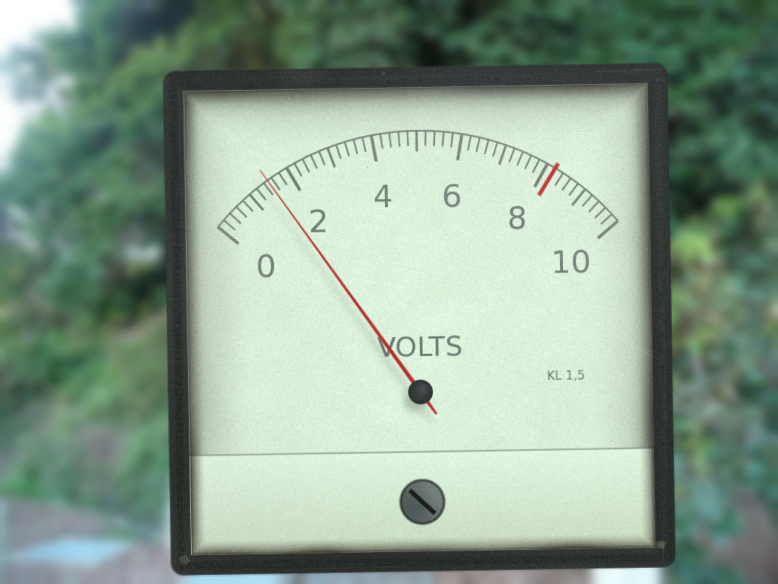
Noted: {"value": 1.5, "unit": "V"}
